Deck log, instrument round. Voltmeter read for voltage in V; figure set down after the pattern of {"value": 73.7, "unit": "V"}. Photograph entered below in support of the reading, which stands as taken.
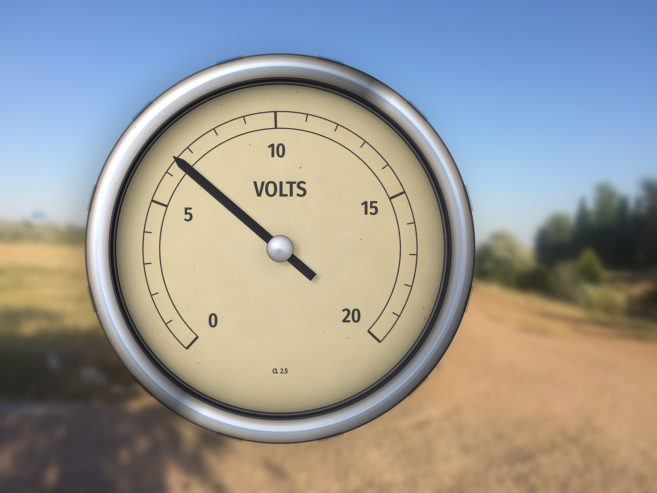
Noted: {"value": 6.5, "unit": "V"}
